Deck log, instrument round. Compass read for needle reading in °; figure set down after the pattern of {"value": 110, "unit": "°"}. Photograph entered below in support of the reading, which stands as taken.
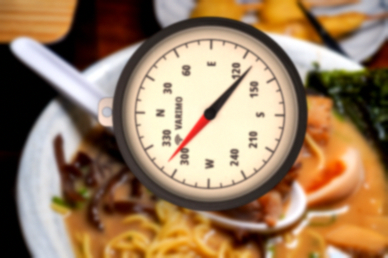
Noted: {"value": 310, "unit": "°"}
